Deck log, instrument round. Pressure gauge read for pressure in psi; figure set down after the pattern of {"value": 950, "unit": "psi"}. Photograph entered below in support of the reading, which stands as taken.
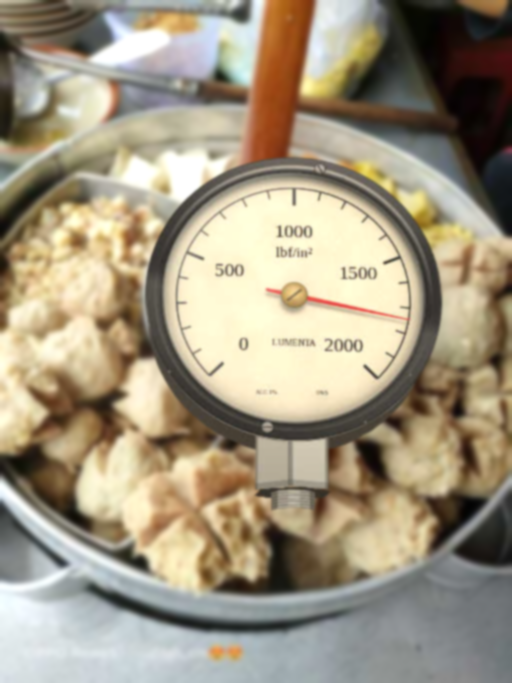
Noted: {"value": 1750, "unit": "psi"}
